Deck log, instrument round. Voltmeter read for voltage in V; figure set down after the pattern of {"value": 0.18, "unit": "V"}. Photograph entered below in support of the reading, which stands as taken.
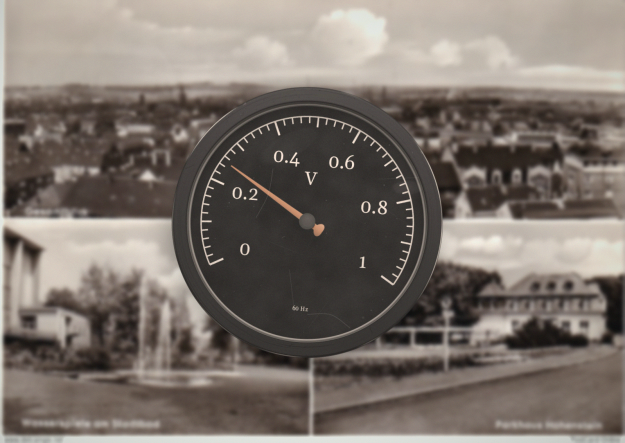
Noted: {"value": 0.25, "unit": "V"}
